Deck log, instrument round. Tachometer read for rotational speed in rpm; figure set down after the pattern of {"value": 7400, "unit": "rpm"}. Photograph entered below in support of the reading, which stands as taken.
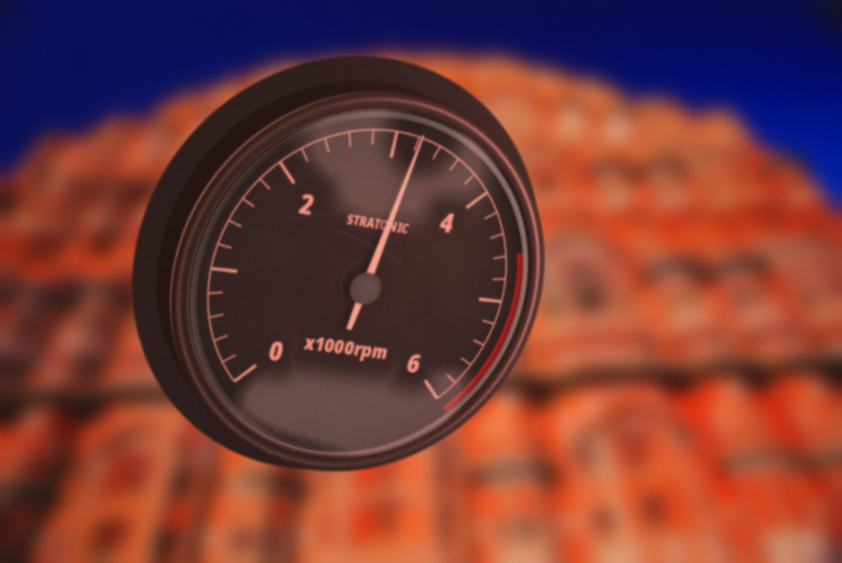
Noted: {"value": 3200, "unit": "rpm"}
